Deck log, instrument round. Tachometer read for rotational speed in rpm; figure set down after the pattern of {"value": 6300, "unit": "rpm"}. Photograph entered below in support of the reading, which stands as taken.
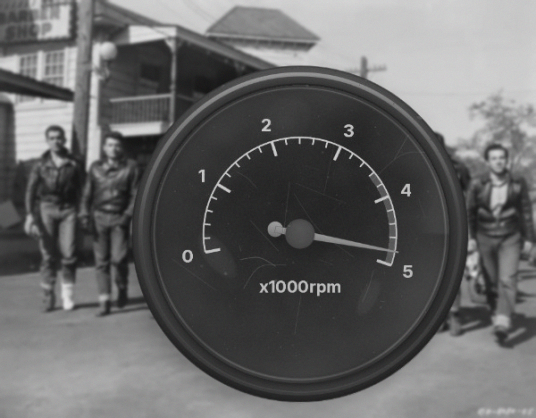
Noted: {"value": 4800, "unit": "rpm"}
